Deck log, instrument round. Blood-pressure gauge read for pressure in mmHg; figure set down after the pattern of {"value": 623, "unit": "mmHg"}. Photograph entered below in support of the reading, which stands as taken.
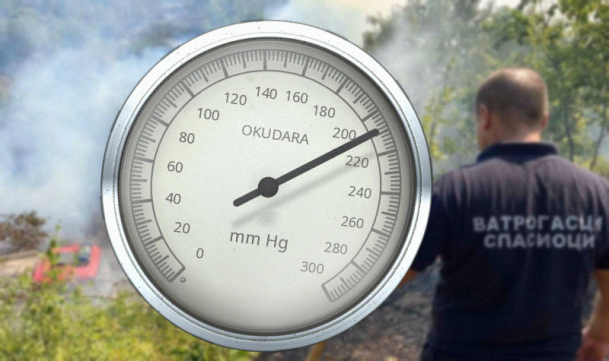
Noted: {"value": 208, "unit": "mmHg"}
